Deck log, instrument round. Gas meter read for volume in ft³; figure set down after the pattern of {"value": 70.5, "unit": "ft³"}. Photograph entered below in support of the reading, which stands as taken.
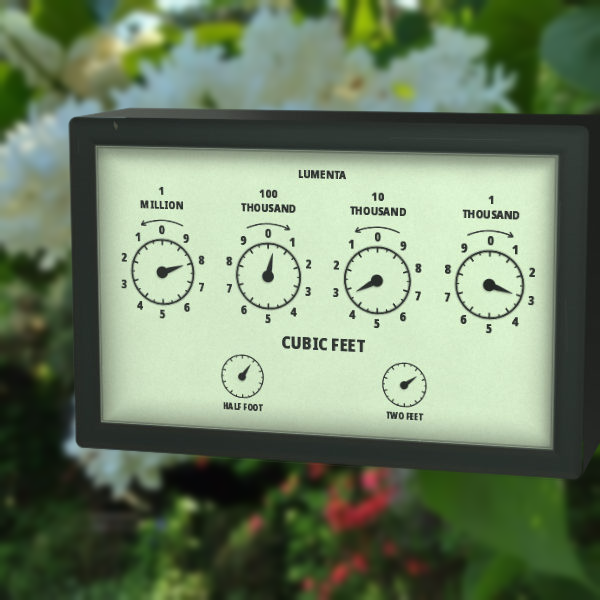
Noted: {"value": 803300, "unit": "ft³"}
